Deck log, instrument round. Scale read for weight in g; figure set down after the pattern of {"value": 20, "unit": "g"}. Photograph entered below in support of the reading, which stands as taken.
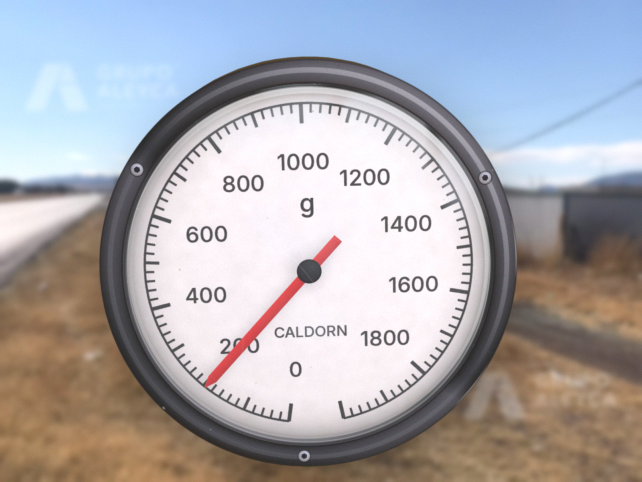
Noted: {"value": 200, "unit": "g"}
